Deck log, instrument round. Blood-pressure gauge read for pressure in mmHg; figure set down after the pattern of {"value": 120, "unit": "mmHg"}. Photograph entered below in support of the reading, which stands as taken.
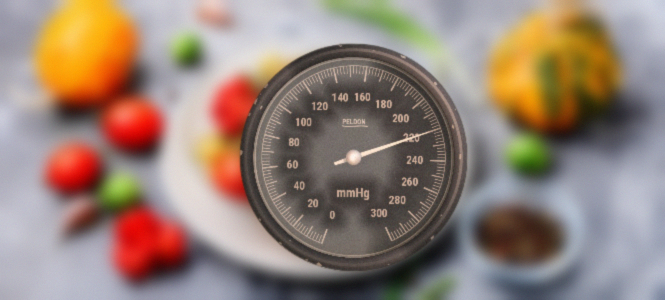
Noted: {"value": 220, "unit": "mmHg"}
